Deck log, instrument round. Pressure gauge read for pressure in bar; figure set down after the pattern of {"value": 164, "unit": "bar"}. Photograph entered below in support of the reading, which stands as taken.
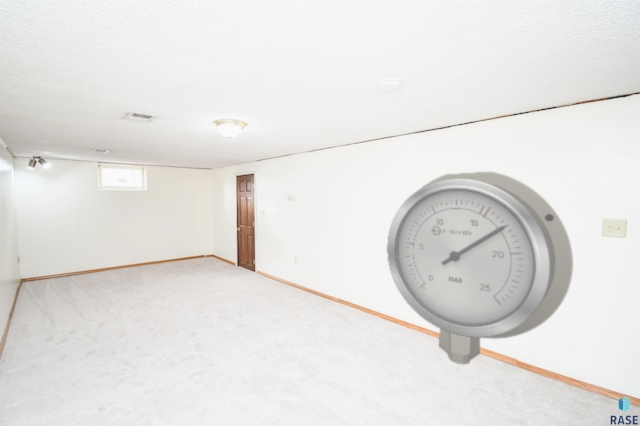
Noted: {"value": 17.5, "unit": "bar"}
